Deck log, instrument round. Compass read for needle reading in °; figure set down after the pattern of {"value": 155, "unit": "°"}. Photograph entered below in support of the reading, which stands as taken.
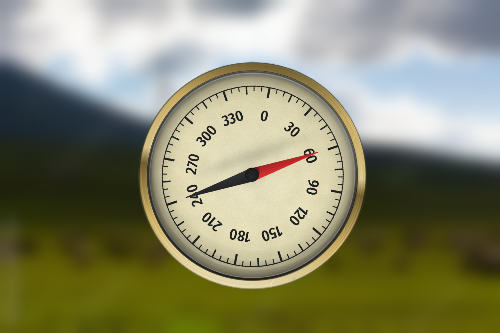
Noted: {"value": 60, "unit": "°"}
